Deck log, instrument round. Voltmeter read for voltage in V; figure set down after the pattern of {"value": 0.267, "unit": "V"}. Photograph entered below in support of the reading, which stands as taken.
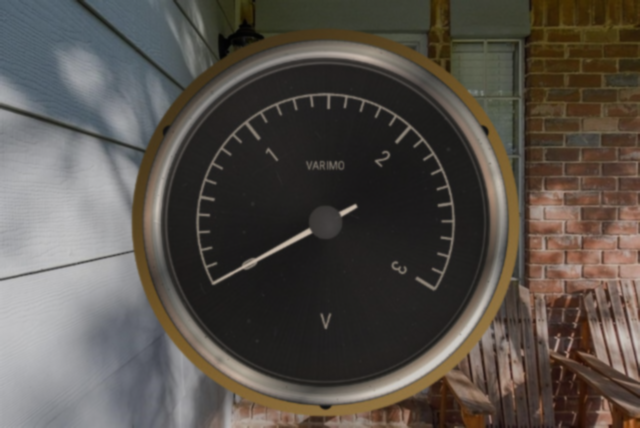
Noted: {"value": 0, "unit": "V"}
